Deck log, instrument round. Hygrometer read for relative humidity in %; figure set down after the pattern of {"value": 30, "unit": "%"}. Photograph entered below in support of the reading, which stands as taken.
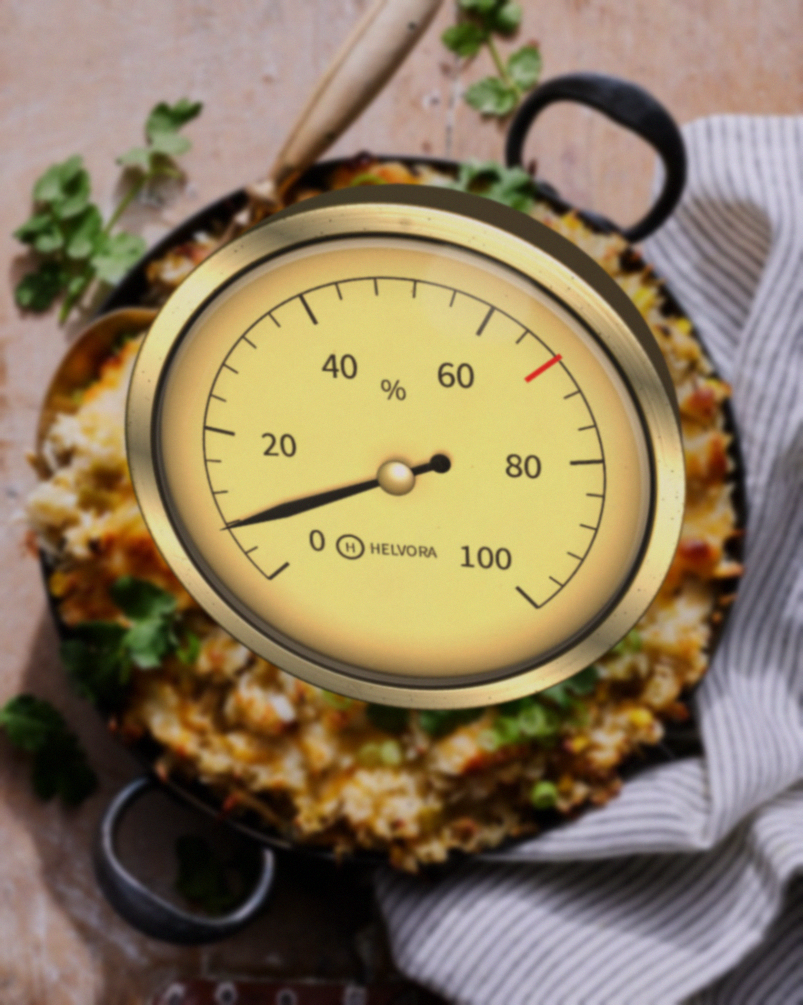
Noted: {"value": 8, "unit": "%"}
